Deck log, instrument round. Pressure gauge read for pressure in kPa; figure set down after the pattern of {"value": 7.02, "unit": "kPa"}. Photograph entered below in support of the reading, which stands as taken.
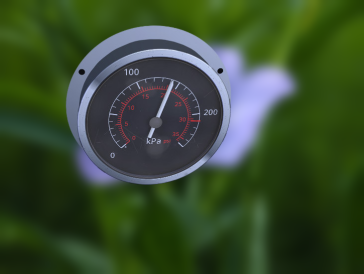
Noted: {"value": 140, "unit": "kPa"}
